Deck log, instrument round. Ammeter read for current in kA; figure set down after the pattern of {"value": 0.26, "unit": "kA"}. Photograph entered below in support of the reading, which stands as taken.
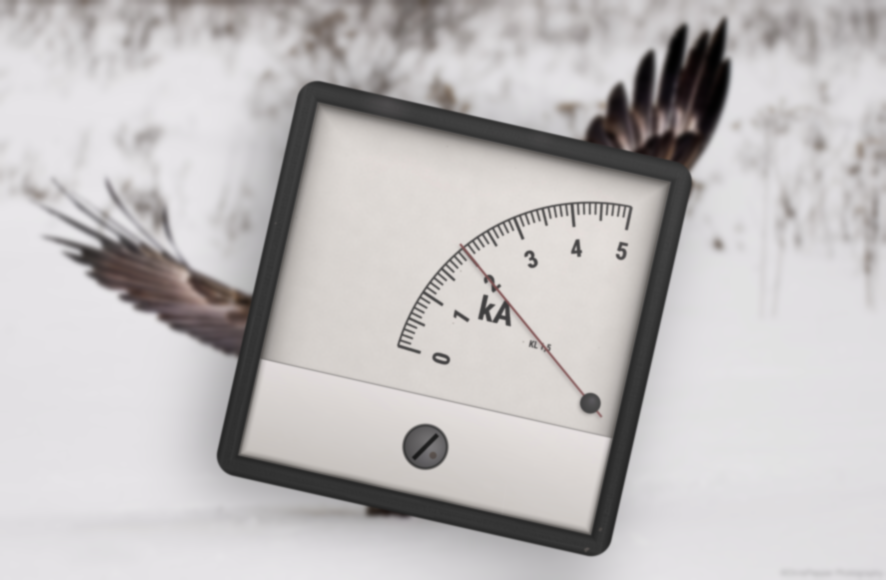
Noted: {"value": 2, "unit": "kA"}
